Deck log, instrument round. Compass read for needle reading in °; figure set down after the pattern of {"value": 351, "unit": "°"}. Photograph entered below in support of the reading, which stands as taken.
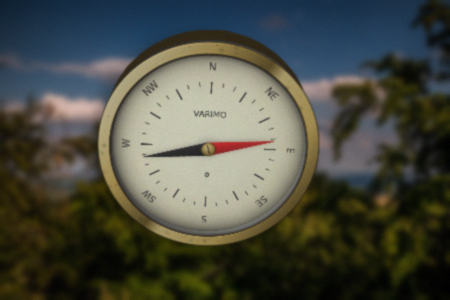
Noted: {"value": 80, "unit": "°"}
